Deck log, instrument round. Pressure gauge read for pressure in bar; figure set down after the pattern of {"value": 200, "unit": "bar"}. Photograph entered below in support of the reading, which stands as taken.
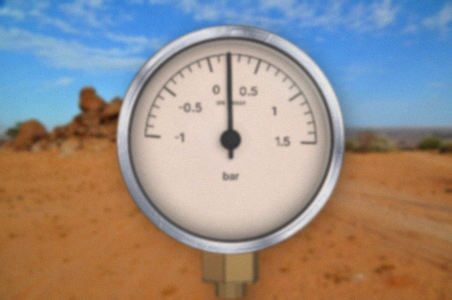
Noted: {"value": 0.2, "unit": "bar"}
